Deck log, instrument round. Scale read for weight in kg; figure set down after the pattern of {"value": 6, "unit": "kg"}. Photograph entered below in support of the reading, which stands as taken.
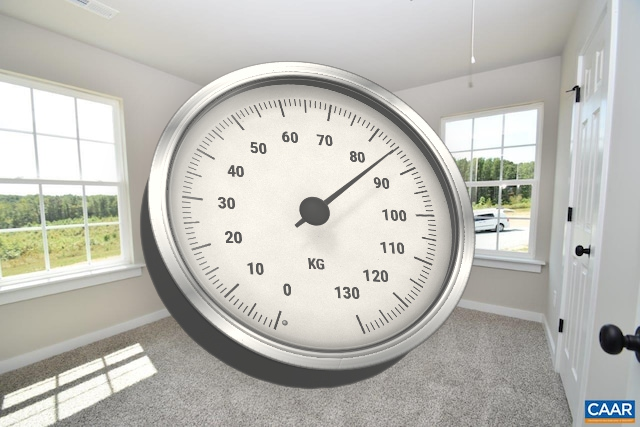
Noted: {"value": 85, "unit": "kg"}
